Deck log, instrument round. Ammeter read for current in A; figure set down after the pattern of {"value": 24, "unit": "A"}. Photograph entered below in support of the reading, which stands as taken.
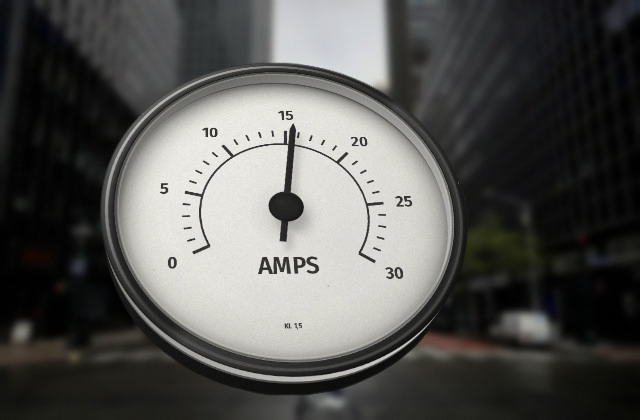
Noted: {"value": 15.5, "unit": "A"}
